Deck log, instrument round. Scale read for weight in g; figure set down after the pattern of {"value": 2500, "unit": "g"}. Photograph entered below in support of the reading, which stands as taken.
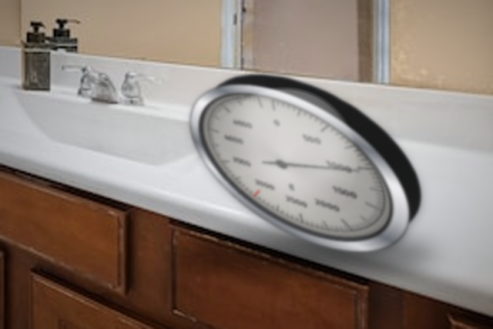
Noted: {"value": 1000, "unit": "g"}
